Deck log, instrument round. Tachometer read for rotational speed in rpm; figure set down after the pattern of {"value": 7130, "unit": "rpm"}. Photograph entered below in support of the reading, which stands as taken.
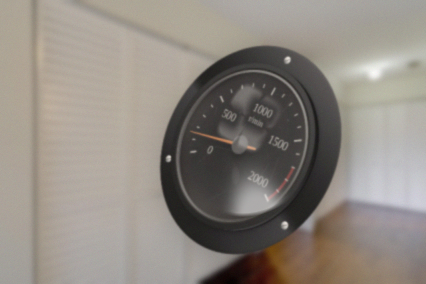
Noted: {"value": 150, "unit": "rpm"}
